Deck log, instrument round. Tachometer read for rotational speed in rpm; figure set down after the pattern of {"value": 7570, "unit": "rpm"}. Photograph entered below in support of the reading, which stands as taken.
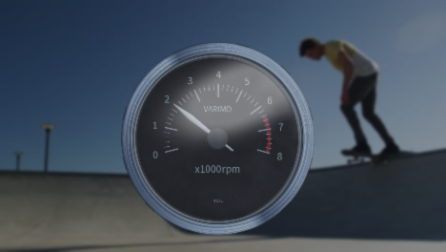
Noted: {"value": 2000, "unit": "rpm"}
